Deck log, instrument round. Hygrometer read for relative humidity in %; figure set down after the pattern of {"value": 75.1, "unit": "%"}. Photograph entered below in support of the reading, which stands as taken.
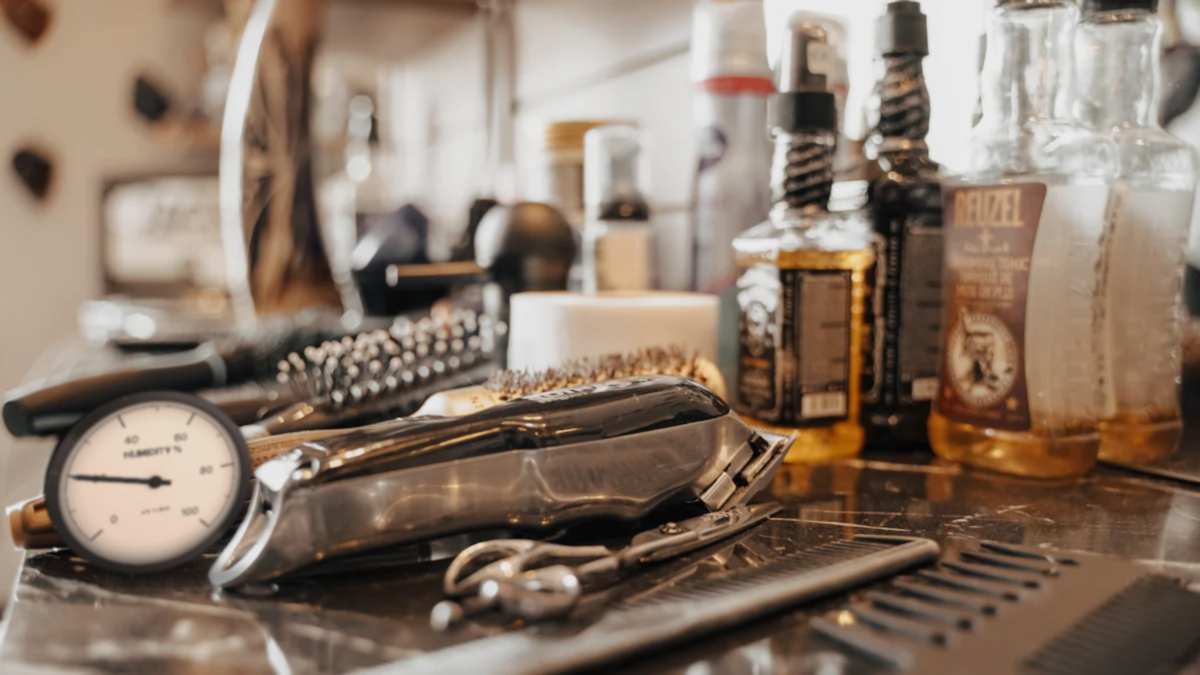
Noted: {"value": 20, "unit": "%"}
